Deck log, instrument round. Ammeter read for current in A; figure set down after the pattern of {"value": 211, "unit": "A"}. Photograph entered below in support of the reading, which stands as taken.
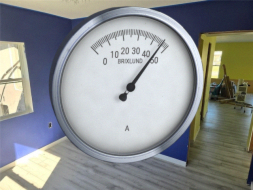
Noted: {"value": 45, "unit": "A"}
